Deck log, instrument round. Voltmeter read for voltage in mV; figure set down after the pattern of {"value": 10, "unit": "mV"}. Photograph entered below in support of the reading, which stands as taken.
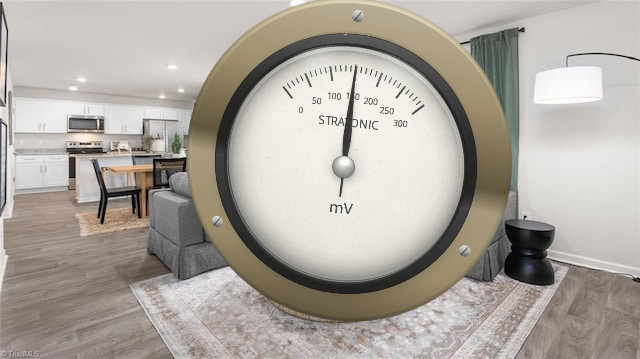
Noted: {"value": 150, "unit": "mV"}
